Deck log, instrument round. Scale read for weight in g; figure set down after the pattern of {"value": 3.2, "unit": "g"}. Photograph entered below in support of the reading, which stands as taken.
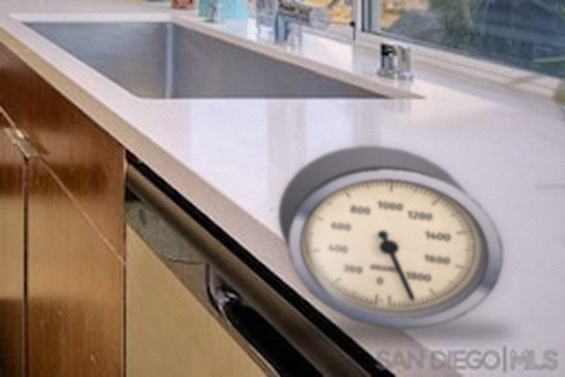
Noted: {"value": 1900, "unit": "g"}
